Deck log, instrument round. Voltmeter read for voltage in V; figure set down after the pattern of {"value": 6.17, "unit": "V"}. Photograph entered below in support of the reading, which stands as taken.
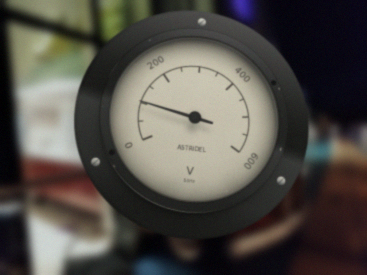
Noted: {"value": 100, "unit": "V"}
